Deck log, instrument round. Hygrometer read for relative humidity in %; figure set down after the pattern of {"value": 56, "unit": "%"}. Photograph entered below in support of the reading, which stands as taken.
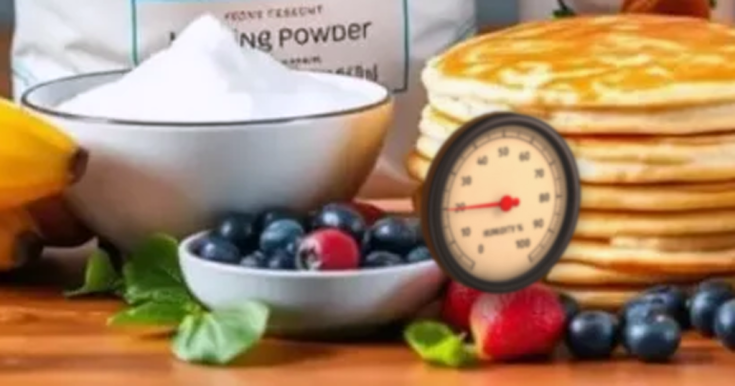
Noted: {"value": 20, "unit": "%"}
